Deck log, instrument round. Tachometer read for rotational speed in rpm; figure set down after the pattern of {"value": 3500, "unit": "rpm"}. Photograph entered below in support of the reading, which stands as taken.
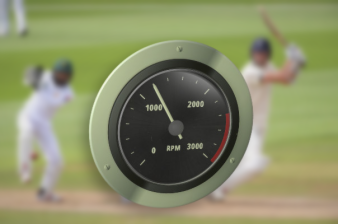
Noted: {"value": 1200, "unit": "rpm"}
